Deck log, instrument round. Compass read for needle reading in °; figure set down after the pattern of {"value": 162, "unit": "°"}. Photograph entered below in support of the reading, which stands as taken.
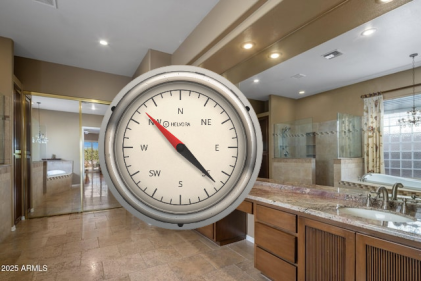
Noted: {"value": 315, "unit": "°"}
